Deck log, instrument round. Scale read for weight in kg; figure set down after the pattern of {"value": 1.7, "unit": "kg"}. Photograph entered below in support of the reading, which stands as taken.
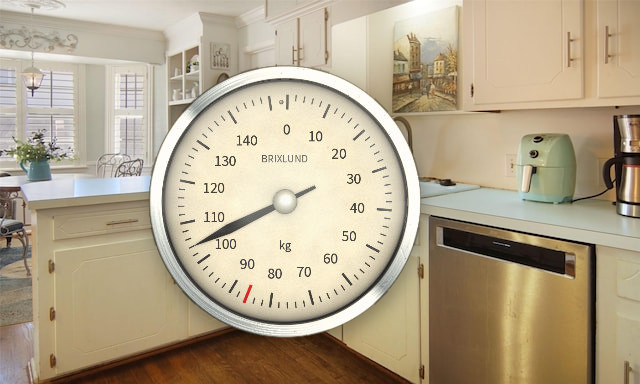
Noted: {"value": 104, "unit": "kg"}
